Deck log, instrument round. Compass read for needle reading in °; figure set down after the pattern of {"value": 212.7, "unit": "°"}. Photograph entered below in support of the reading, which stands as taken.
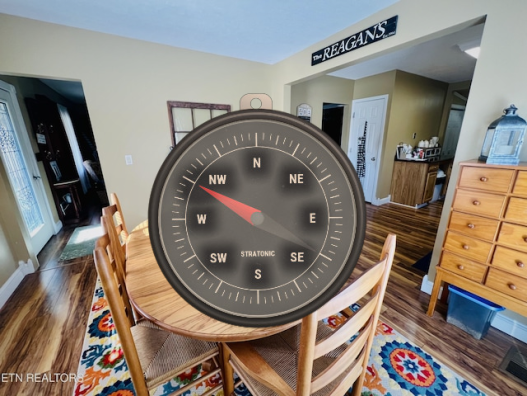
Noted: {"value": 300, "unit": "°"}
